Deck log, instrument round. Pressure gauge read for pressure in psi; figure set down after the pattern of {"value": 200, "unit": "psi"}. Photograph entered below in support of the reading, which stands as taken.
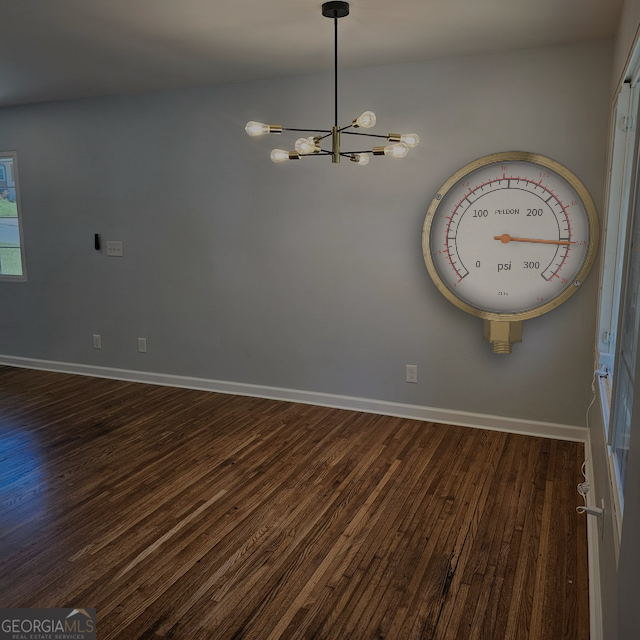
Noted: {"value": 255, "unit": "psi"}
